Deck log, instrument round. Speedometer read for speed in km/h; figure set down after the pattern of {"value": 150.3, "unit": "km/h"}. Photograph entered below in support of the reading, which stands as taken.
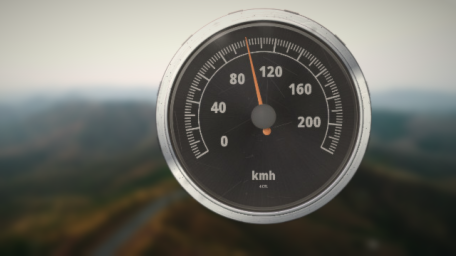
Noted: {"value": 100, "unit": "km/h"}
